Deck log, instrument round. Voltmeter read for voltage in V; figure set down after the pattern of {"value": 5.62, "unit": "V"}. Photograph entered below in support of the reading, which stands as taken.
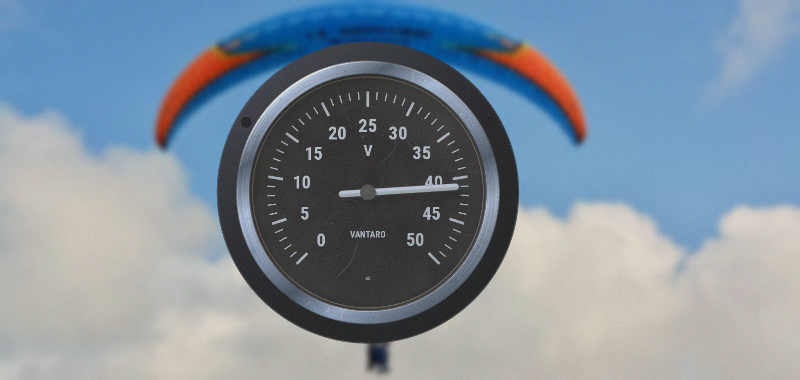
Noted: {"value": 41, "unit": "V"}
